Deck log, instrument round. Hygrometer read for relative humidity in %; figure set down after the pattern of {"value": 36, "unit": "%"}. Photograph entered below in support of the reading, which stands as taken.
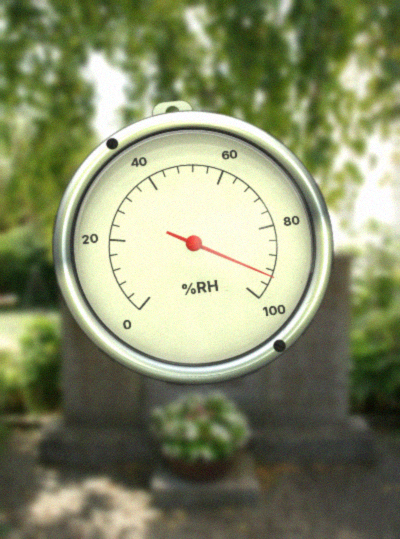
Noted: {"value": 94, "unit": "%"}
